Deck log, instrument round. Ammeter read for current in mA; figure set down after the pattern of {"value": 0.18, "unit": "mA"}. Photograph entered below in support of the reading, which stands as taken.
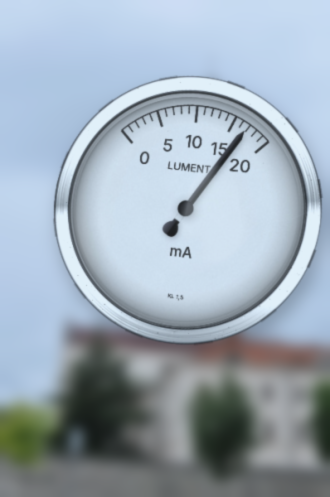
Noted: {"value": 17, "unit": "mA"}
